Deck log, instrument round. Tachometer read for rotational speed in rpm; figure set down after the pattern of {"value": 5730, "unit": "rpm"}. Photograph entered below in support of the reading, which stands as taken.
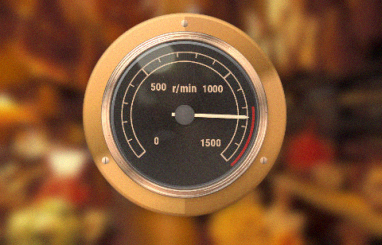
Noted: {"value": 1250, "unit": "rpm"}
